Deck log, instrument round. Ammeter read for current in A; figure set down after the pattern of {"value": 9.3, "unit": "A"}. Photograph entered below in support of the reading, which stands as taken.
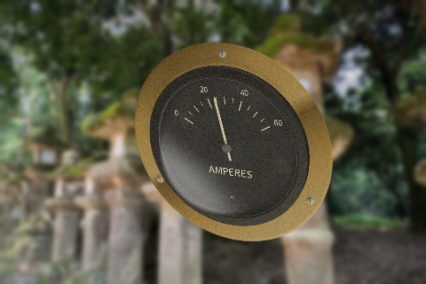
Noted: {"value": 25, "unit": "A"}
